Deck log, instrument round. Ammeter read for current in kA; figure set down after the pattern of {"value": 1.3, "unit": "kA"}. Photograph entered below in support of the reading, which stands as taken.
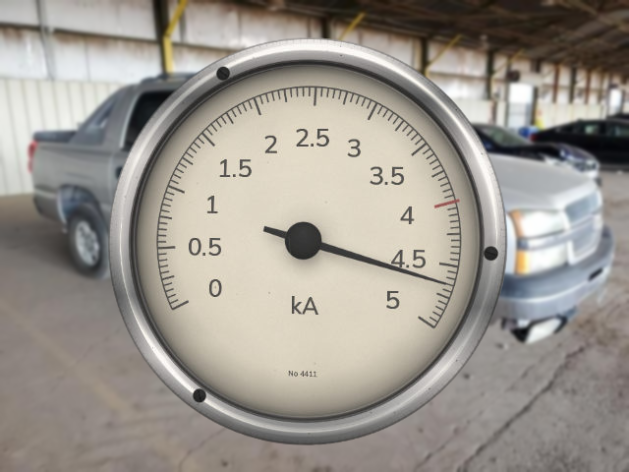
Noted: {"value": 4.65, "unit": "kA"}
